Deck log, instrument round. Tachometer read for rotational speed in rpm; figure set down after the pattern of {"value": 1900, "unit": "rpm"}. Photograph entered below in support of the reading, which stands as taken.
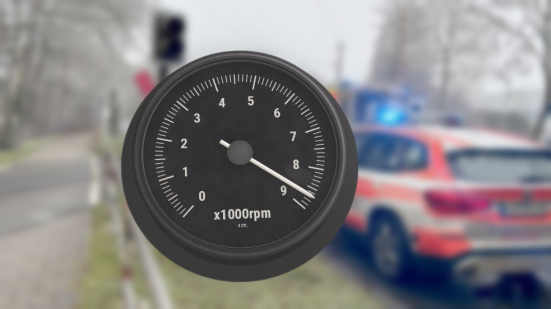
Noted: {"value": 8700, "unit": "rpm"}
